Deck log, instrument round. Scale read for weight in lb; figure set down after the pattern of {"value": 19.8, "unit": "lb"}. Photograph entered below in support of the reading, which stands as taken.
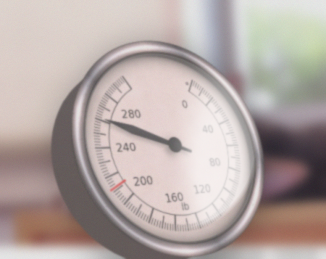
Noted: {"value": 260, "unit": "lb"}
